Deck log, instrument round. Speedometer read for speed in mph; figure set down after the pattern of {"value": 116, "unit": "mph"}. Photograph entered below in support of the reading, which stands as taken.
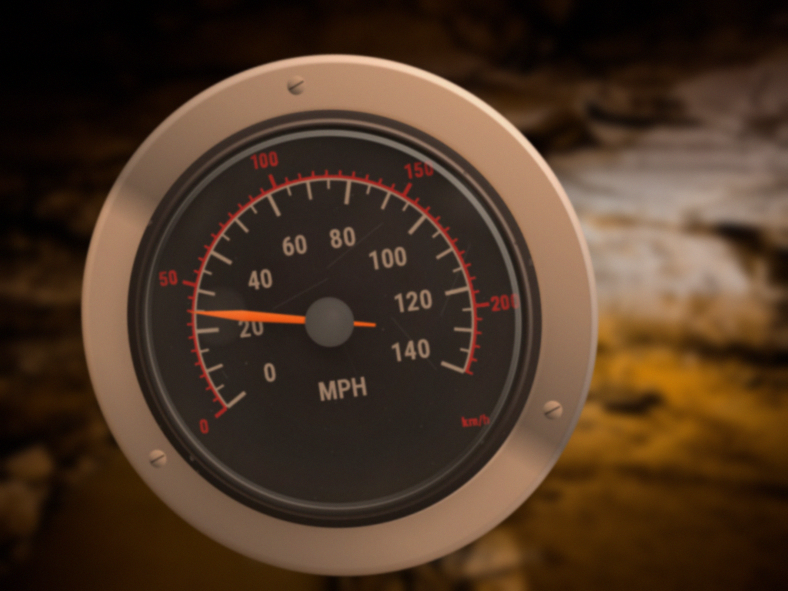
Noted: {"value": 25, "unit": "mph"}
